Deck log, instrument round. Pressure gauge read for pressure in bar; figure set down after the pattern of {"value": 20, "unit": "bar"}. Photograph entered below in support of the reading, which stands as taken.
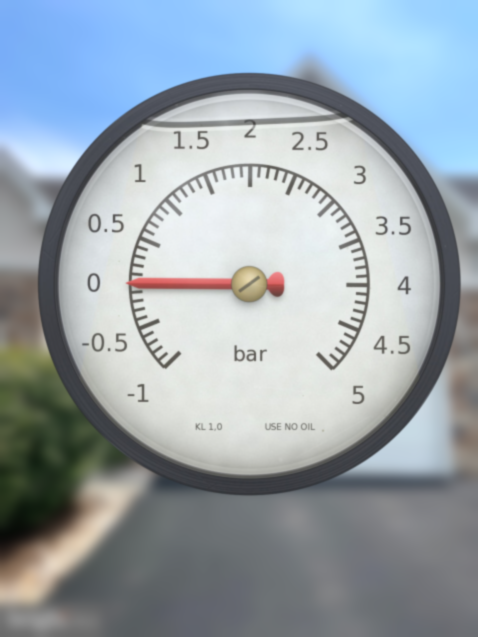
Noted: {"value": 0, "unit": "bar"}
